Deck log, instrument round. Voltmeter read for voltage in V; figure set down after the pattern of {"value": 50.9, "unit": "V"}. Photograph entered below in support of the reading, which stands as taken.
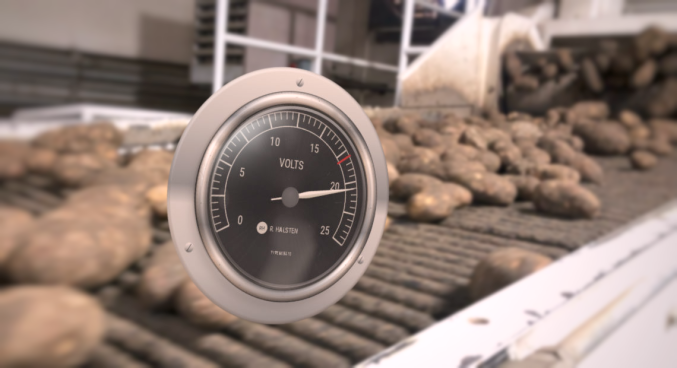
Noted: {"value": 20.5, "unit": "V"}
